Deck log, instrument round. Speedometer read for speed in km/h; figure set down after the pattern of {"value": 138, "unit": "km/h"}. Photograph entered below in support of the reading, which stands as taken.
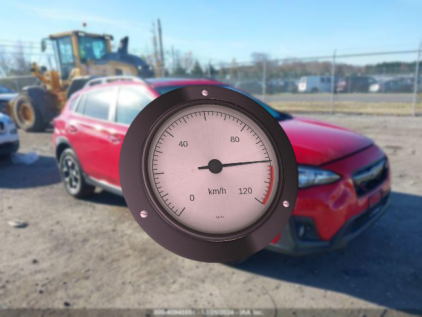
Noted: {"value": 100, "unit": "km/h"}
